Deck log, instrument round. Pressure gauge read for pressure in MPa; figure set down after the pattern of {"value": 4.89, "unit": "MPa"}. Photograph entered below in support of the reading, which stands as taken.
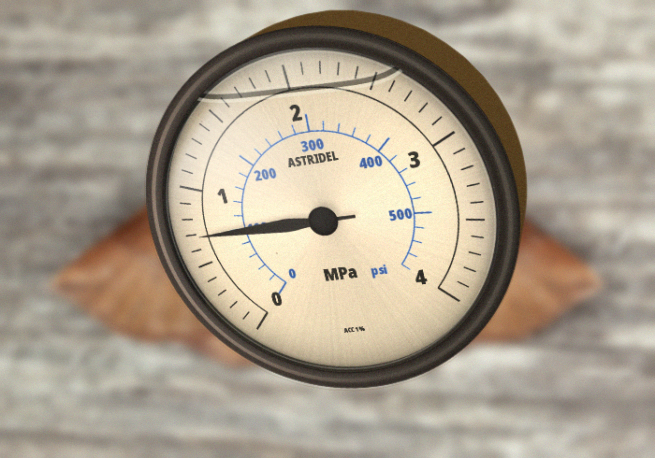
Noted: {"value": 0.7, "unit": "MPa"}
